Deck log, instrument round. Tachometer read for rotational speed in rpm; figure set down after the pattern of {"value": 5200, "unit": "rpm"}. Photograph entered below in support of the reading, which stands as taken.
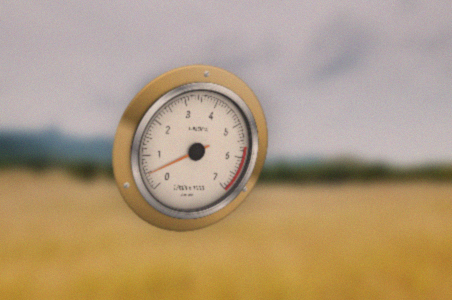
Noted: {"value": 500, "unit": "rpm"}
